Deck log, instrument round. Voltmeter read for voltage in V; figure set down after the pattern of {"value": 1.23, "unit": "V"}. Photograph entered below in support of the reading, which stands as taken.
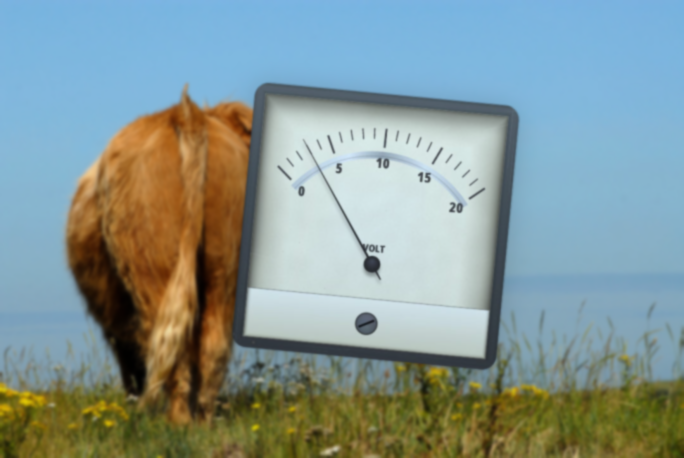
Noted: {"value": 3, "unit": "V"}
